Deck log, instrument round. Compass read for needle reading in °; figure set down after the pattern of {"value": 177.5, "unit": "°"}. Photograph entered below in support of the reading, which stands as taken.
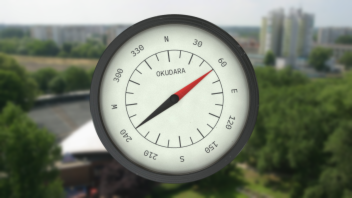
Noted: {"value": 60, "unit": "°"}
